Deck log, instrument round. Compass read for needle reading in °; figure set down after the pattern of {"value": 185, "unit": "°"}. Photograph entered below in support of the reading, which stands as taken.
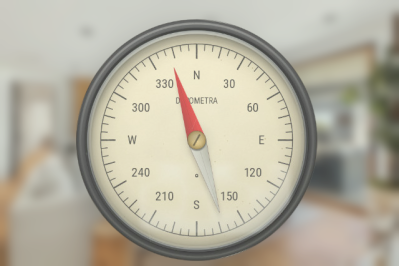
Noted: {"value": 342.5, "unit": "°"}
